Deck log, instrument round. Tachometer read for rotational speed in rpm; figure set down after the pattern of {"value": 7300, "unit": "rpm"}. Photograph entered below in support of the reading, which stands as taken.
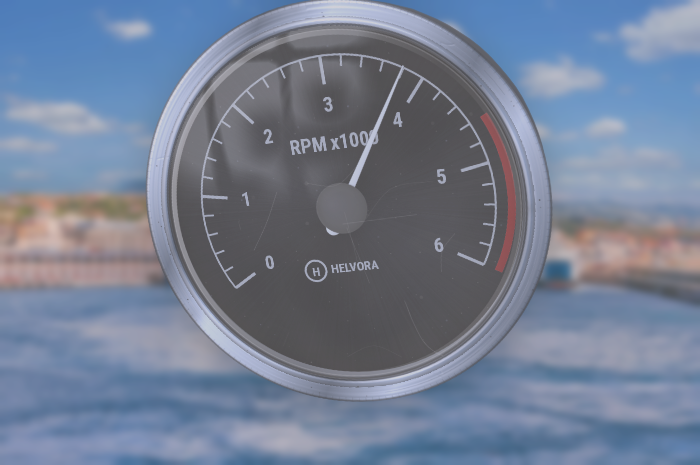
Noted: {"value": 3800, "unit": "rpm"}
